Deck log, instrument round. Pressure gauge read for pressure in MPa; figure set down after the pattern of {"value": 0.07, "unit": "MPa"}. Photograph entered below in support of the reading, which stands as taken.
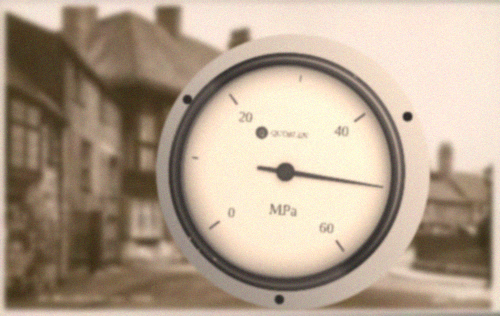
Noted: {"value": 50, "unit": "MPa"}
